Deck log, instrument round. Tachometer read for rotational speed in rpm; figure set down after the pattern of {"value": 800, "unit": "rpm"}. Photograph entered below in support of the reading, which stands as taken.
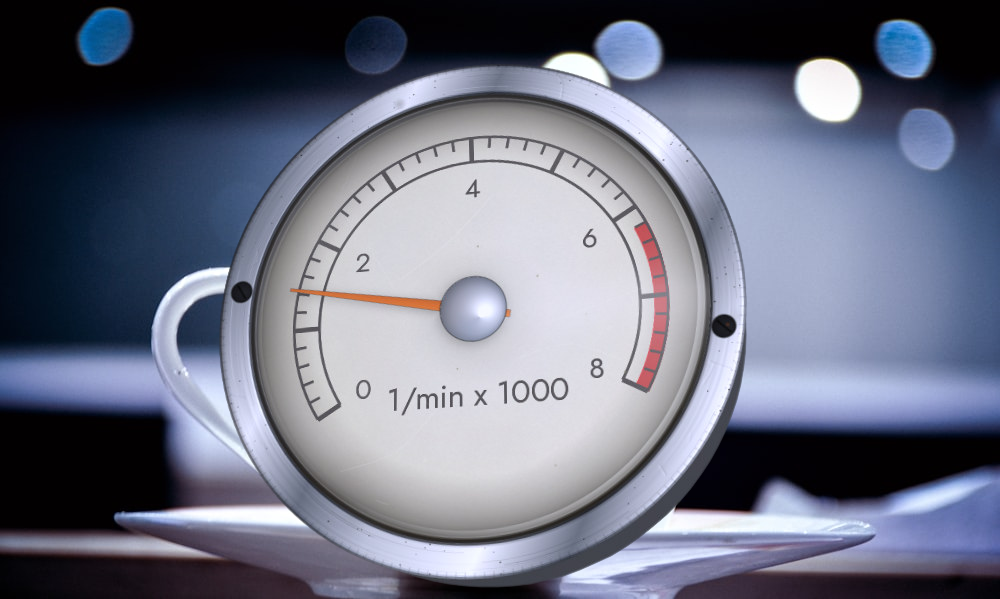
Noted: {"value": 1400, "unit": "rpm"}
